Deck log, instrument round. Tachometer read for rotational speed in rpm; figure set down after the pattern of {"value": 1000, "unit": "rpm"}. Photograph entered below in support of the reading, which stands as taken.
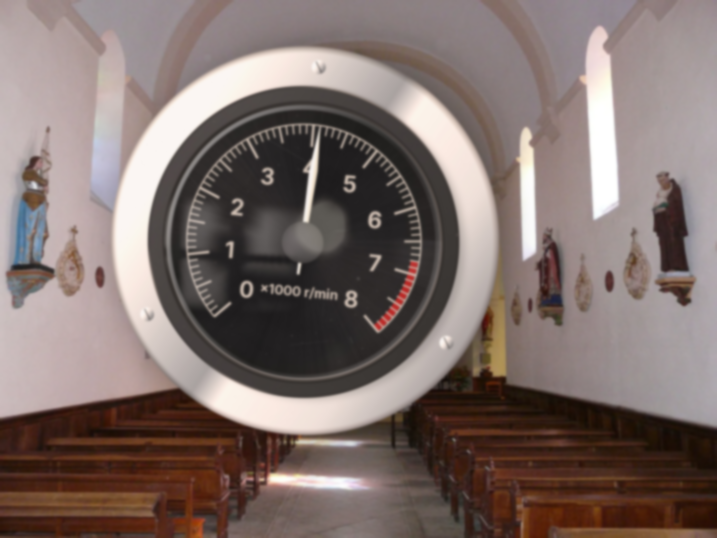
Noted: {"value": 4100, "unit": "rpm"}
